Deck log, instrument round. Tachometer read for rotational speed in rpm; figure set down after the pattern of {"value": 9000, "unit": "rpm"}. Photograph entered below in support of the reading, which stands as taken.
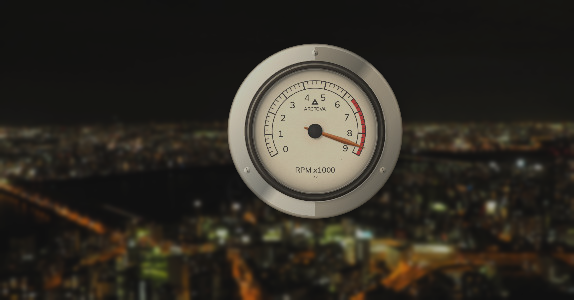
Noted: {"value": 8600, "unit": "rpm"}
